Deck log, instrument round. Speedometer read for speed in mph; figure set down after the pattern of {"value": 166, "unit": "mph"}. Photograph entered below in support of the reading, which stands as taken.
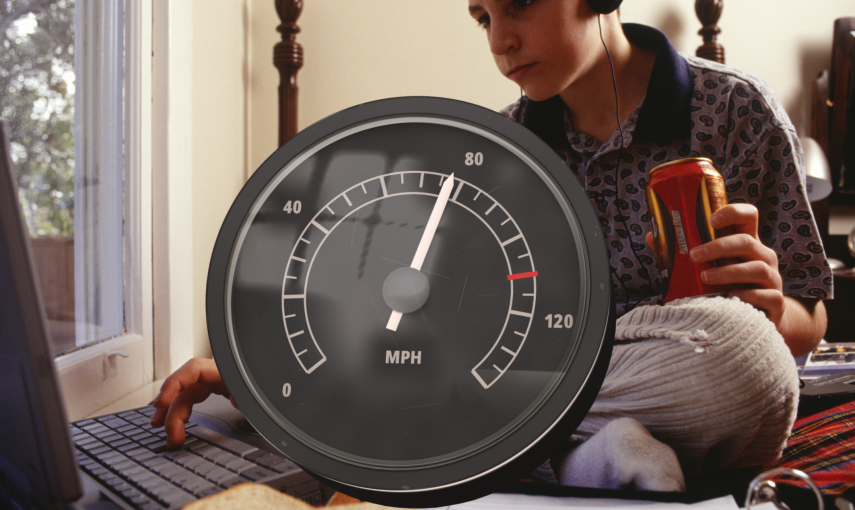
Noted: {"value": 77.5, "unit": "mph"}
